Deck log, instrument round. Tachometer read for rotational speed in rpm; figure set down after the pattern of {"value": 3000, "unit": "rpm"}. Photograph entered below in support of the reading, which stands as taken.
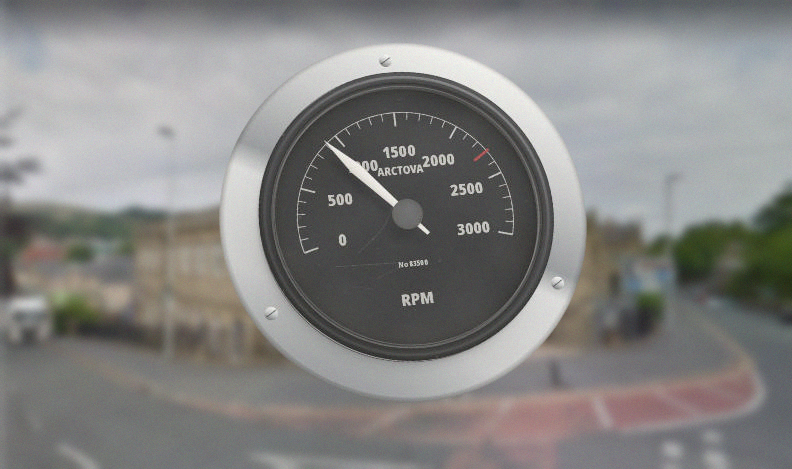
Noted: {"value": 900, "unit": "rpm"}
